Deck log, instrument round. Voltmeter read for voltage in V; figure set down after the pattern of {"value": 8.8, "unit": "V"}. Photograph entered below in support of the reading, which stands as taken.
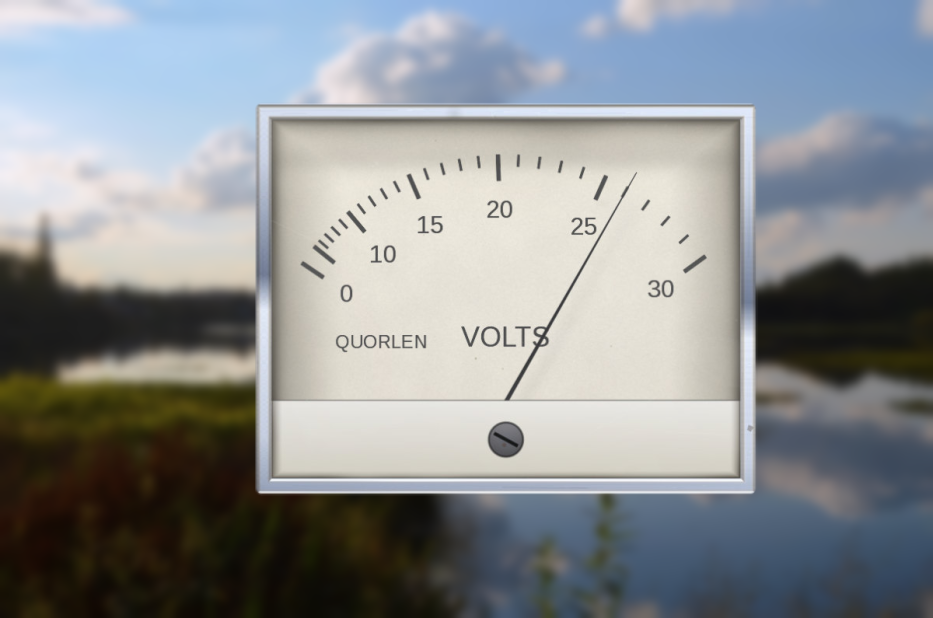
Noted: {"value": 26, "unit": "V"}
